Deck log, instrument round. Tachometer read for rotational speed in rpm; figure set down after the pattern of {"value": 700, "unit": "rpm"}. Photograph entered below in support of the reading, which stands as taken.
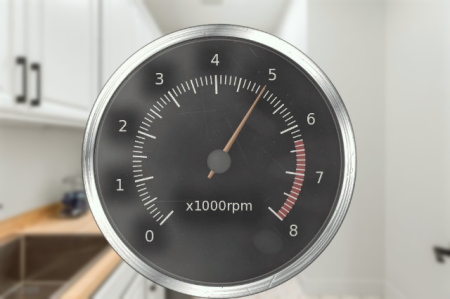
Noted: {"value": 5000, "unit": "rpm"}
